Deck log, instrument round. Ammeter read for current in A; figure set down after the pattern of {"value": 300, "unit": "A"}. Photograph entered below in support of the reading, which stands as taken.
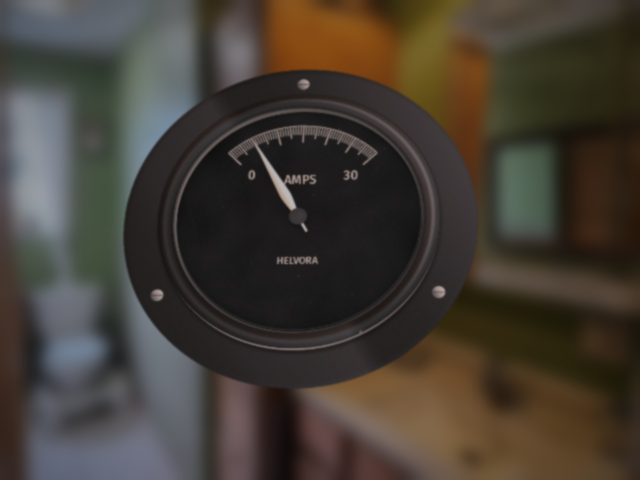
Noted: {"value": 5, "unit": "A"}
